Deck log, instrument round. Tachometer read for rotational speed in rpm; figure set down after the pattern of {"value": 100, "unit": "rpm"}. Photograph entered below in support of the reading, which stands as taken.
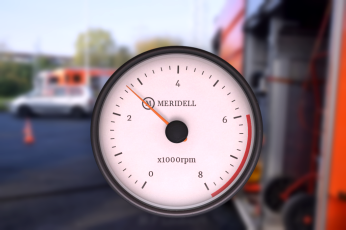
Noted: {"value": 2700, "unit": "rpm"}
